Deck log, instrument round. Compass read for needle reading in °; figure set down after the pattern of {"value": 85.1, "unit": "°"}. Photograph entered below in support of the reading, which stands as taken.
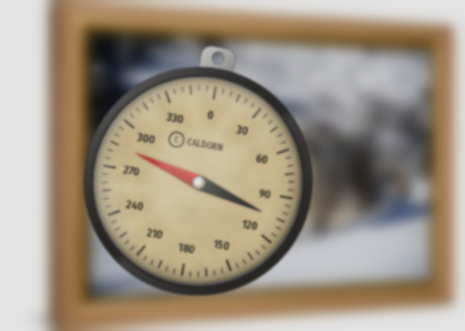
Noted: {"value": 285, "unit": "°"}
